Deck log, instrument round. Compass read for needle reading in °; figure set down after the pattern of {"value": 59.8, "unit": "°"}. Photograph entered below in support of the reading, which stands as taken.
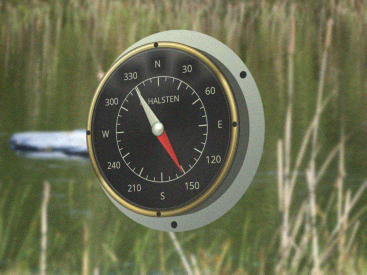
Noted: {"value": 150, "unit": "°"}
